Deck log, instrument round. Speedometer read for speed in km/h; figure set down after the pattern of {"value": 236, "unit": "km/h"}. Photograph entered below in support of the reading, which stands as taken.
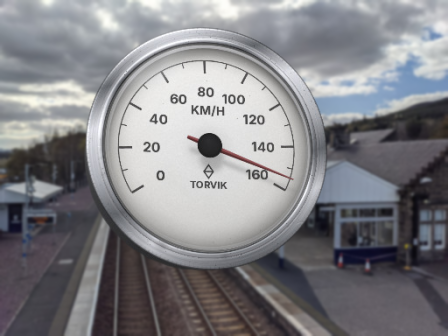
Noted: {"value": 155, "unit": "km/h"}
